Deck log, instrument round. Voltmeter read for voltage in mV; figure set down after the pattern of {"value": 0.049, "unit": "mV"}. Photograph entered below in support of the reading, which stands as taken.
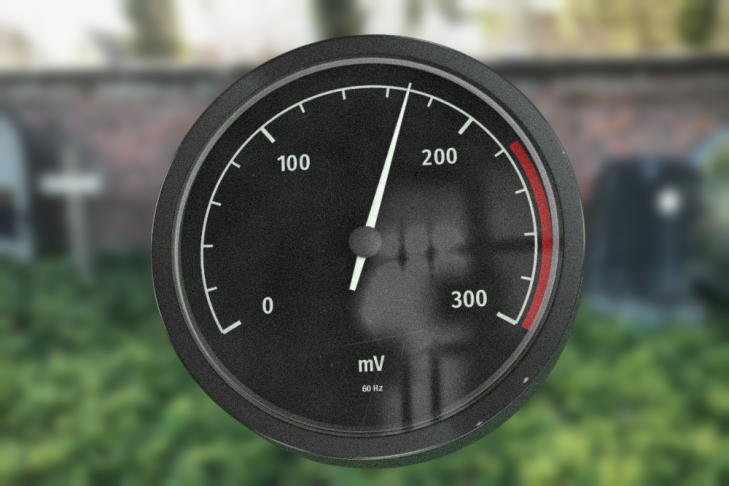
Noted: {"value": 170, "unit": "mV"}
